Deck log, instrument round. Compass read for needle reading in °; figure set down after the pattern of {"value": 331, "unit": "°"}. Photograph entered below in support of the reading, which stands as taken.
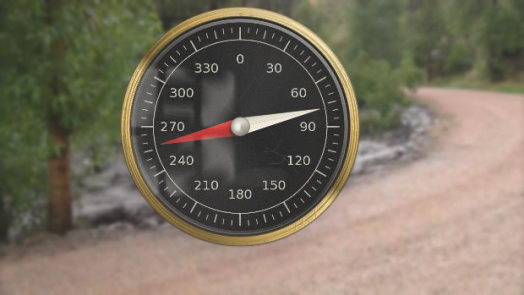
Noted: {"value": 257.5, "unit": "°"}
